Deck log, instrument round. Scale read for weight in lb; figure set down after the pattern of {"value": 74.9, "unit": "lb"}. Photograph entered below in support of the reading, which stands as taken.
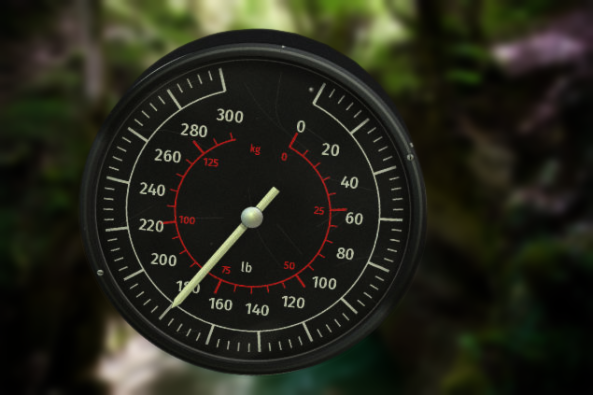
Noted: {"value": 180, "unit": "lb"}
